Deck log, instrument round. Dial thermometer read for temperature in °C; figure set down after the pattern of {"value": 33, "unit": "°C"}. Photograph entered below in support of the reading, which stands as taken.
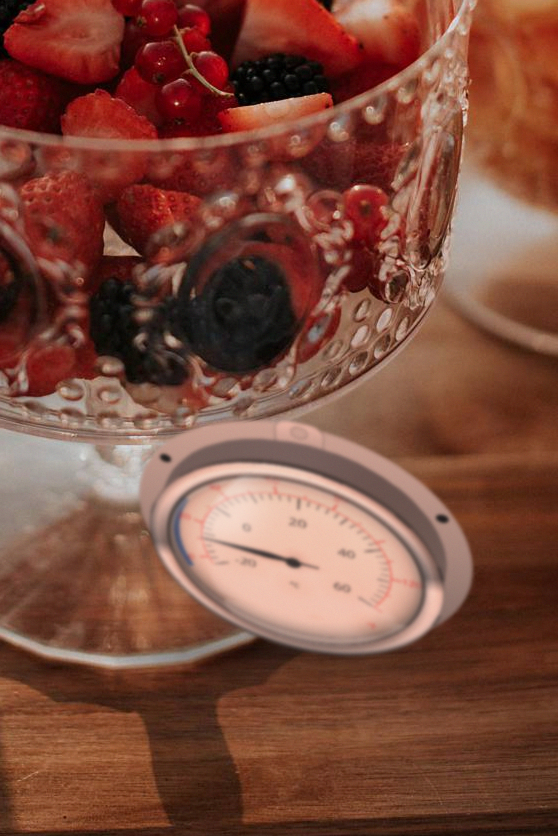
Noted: {"value": -10, "unit": "°C"}
